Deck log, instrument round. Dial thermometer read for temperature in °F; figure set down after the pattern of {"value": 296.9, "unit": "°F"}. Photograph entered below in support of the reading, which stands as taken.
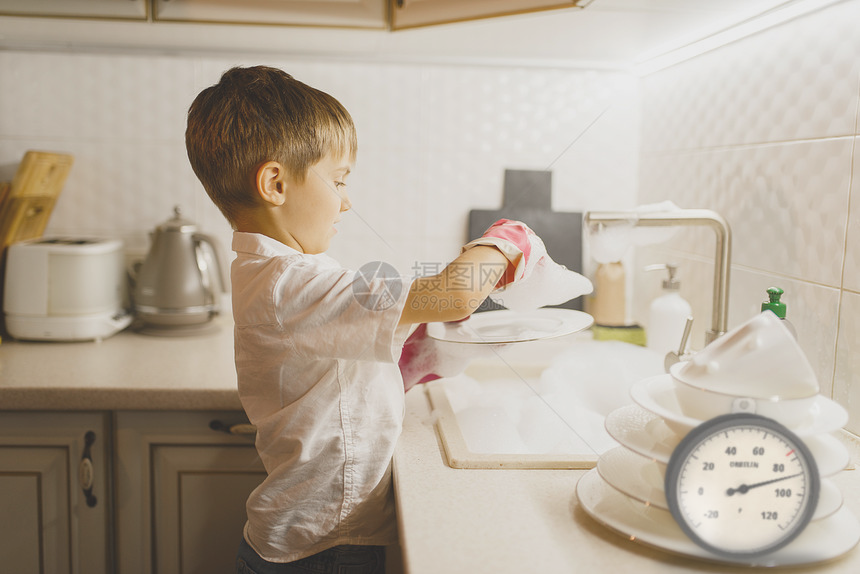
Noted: {"value": 88, "unit": "°F"}
